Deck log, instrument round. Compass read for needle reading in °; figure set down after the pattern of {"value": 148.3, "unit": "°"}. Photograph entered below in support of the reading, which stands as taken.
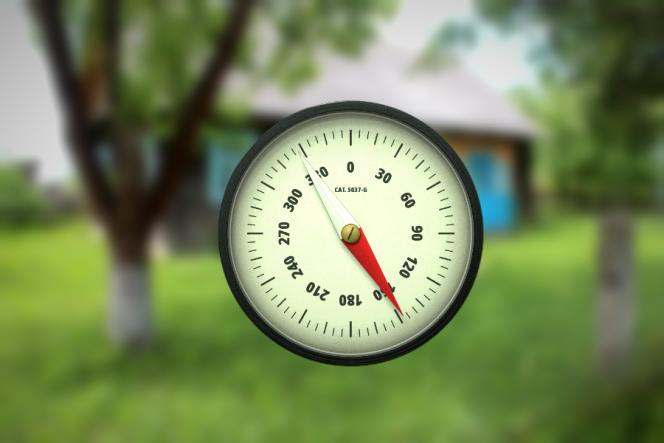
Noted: {"value": 147.5, "unit": "°"}
